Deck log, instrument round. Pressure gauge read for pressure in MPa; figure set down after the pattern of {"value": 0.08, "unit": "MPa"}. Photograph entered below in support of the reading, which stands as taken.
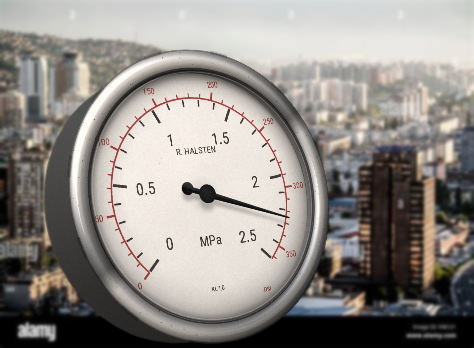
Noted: {"value": 2.25, "unit": "MPa"}
